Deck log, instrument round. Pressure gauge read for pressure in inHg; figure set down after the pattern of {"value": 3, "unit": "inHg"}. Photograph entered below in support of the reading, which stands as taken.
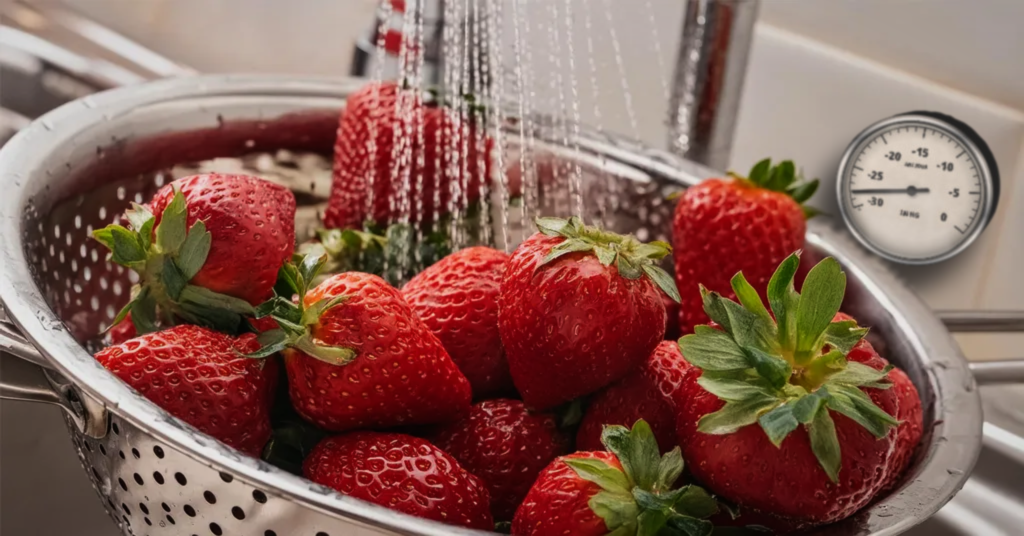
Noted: {"value": -28, "unit": "inHg"}
